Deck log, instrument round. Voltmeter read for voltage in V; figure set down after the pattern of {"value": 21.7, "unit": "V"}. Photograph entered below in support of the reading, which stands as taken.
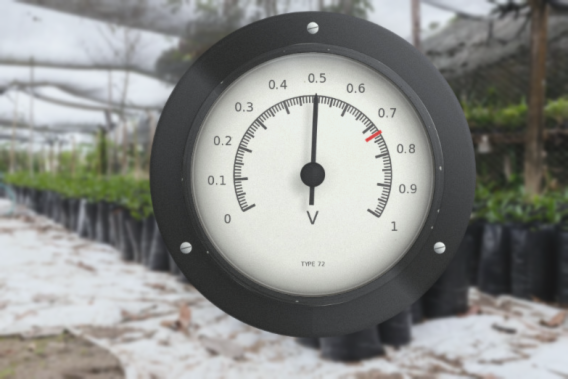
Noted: {"value": 0.5, "unit": "V"}
